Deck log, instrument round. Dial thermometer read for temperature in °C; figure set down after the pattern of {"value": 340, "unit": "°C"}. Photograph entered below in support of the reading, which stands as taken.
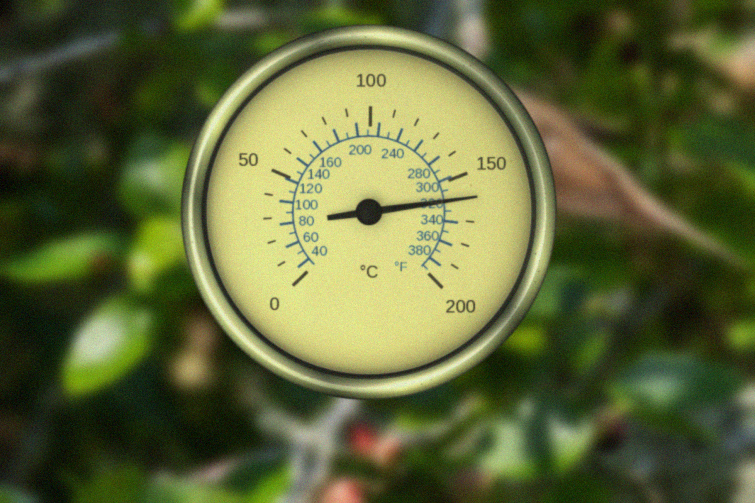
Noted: {"value": 160, "unit": "°C"}
